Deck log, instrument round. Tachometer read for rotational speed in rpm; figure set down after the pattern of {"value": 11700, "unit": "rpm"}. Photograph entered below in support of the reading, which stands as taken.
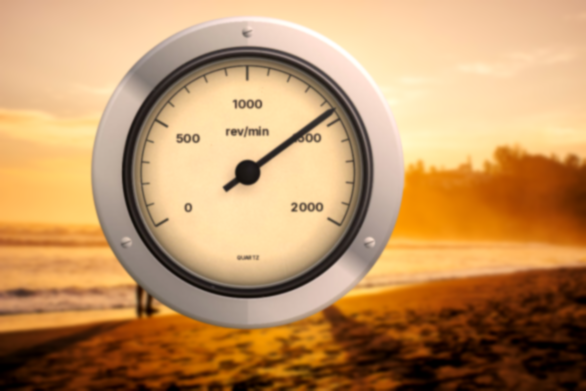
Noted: {"value": 1450, "unit": "rpm"}
